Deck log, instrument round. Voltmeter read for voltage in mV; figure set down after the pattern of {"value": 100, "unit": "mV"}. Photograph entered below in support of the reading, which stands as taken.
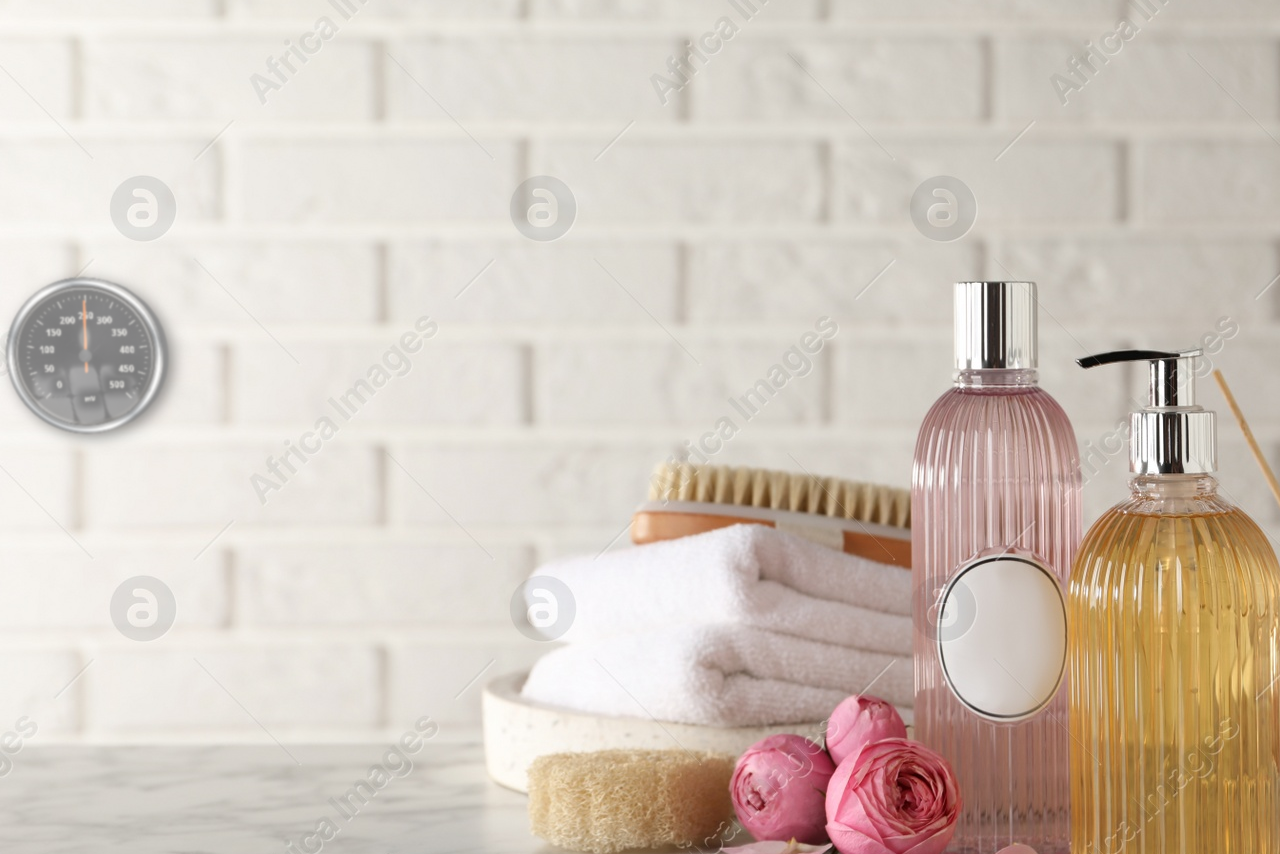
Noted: {"value": 250, "unit": "mV"}
